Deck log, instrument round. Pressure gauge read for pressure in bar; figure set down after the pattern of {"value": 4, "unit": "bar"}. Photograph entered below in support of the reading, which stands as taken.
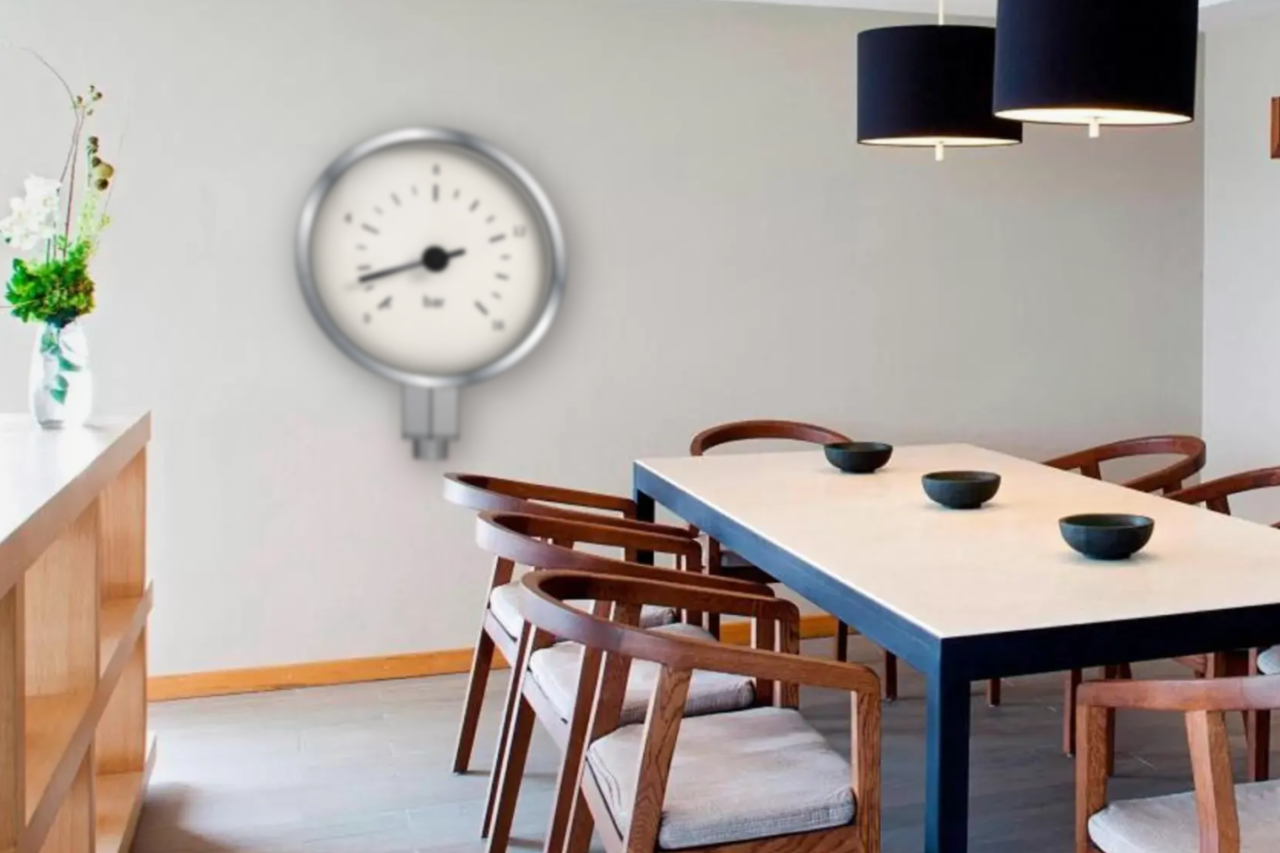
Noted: {"value": 1.5, "unit": "bar"}
